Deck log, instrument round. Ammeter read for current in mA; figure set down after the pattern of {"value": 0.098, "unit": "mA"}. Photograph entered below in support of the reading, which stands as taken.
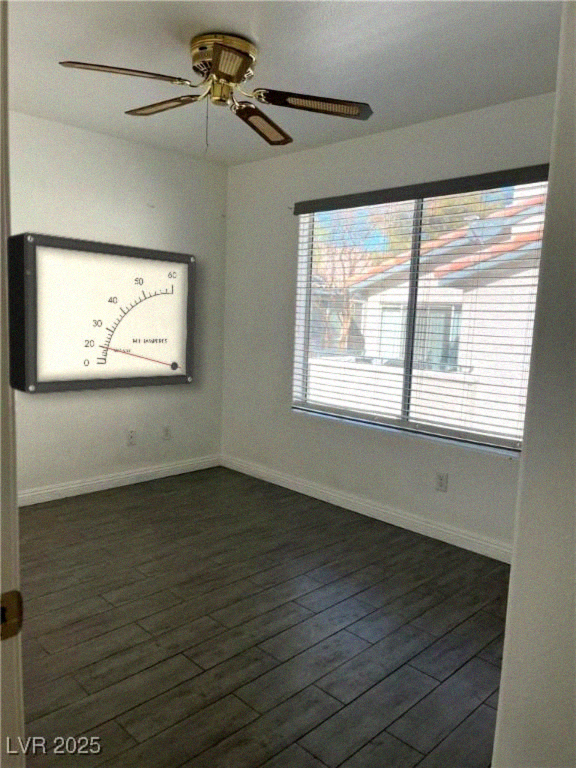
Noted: {"value": 20, "unit": "mA"}
